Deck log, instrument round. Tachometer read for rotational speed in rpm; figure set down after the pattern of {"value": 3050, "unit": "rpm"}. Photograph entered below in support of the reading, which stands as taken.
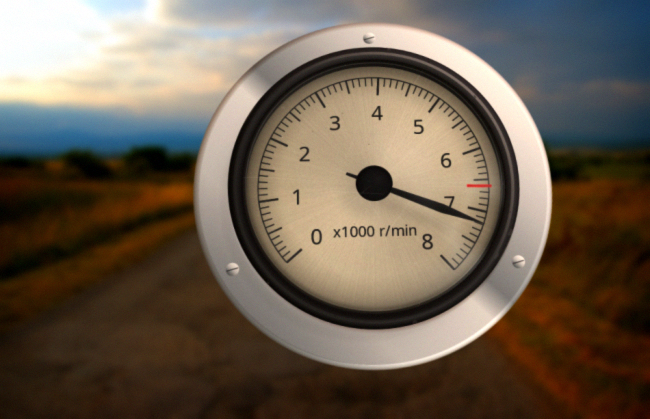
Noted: {"value": 7200, "unit": "rpm"}
